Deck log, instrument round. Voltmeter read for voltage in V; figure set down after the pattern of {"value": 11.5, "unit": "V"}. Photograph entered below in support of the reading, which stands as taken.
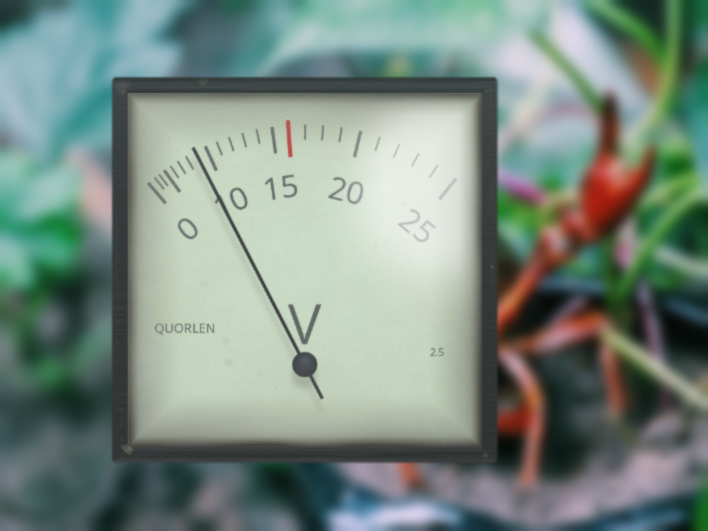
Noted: {"value": 9, "unit": "V"}
